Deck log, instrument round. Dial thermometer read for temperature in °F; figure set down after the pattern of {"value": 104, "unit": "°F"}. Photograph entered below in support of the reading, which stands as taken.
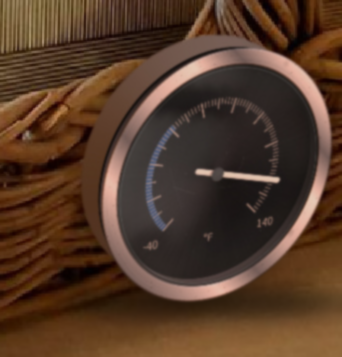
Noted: {"value": 120, "unit": "°F"}
